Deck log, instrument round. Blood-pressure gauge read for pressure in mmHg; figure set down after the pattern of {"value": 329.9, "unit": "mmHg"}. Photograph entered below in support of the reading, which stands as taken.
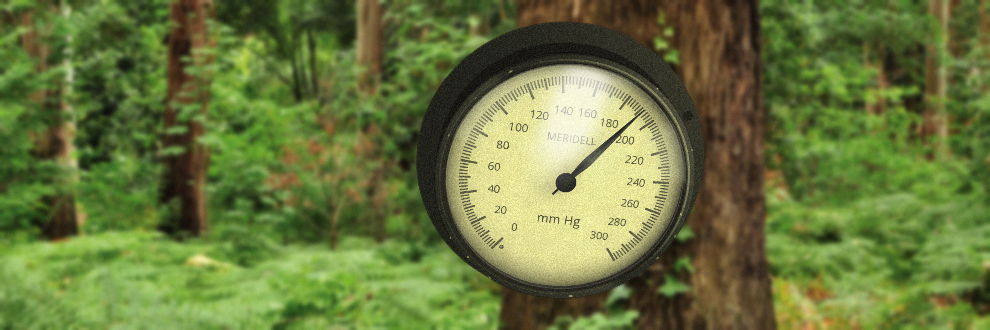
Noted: {"value": 190, "unit": "mmHg"}
